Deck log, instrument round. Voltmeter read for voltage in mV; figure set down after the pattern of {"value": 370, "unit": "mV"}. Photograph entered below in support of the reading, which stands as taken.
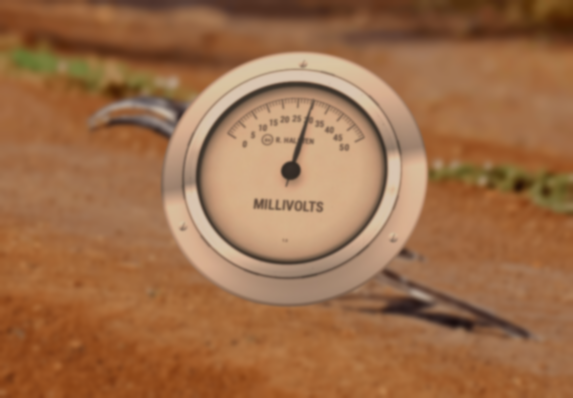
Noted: {"value": 30, "unit": "mV"}
